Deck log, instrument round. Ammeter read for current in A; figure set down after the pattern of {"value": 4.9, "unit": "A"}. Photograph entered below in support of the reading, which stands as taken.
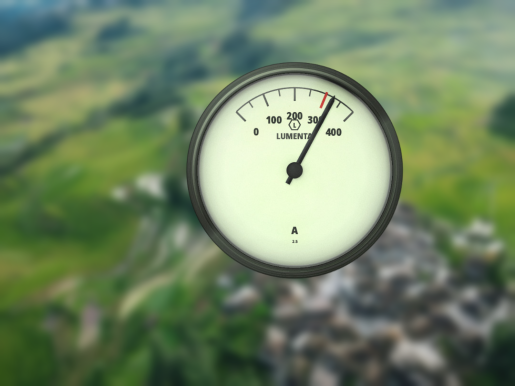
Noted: {"value": 325, "unit": "A"}
